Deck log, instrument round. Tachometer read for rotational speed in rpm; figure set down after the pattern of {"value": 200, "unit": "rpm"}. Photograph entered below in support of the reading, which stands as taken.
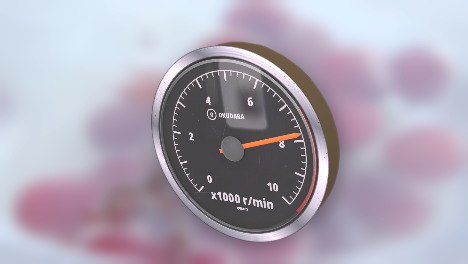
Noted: {"value": 7800, "unit": "rpm"}
